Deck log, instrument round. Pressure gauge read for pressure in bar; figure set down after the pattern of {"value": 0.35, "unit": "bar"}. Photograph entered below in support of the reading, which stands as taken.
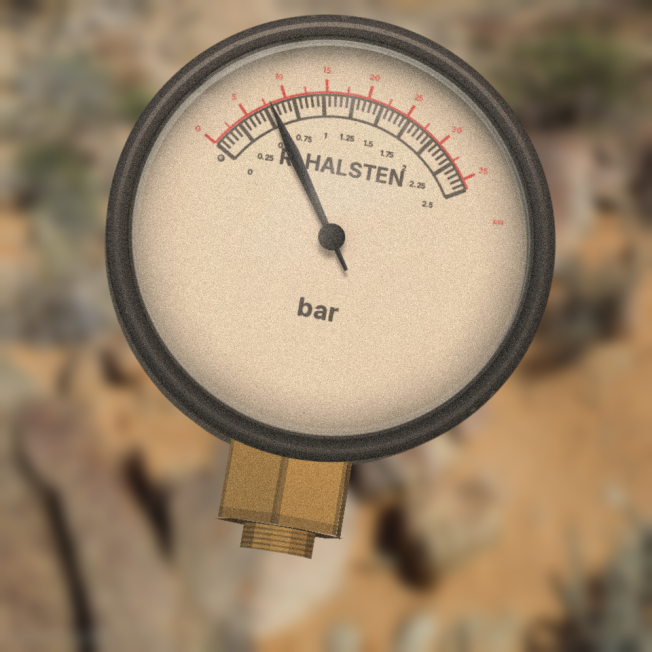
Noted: {"value": 0.55, "unit": "bar"}
